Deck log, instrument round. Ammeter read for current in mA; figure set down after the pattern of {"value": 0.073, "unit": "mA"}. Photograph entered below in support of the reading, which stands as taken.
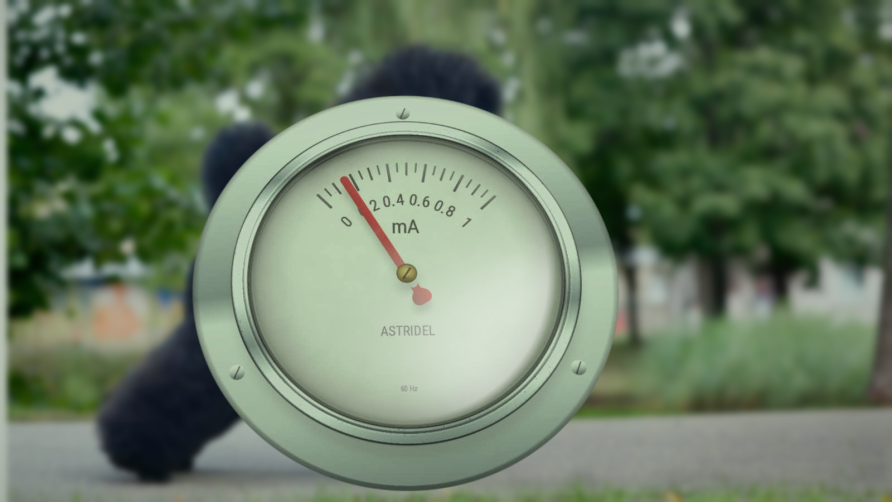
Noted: {"value": 0.15, "unit": "mA"}
